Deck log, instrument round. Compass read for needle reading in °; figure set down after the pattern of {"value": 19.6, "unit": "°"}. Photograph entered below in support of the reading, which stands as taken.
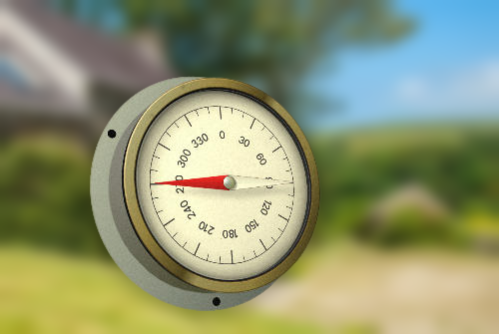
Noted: {"value": 270, "unit": "°"}
